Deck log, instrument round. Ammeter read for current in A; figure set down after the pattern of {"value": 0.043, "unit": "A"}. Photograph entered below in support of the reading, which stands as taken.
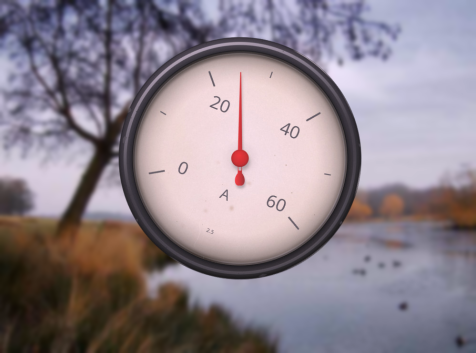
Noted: {"value": 25, "unit": "A"}
